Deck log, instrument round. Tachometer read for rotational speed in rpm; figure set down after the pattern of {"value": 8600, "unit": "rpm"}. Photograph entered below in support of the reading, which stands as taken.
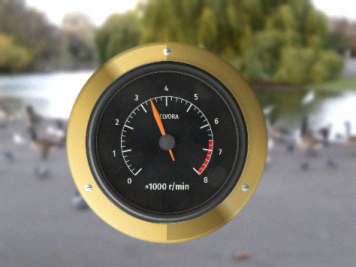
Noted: {"value": 3400, "unit": "rpm"}
